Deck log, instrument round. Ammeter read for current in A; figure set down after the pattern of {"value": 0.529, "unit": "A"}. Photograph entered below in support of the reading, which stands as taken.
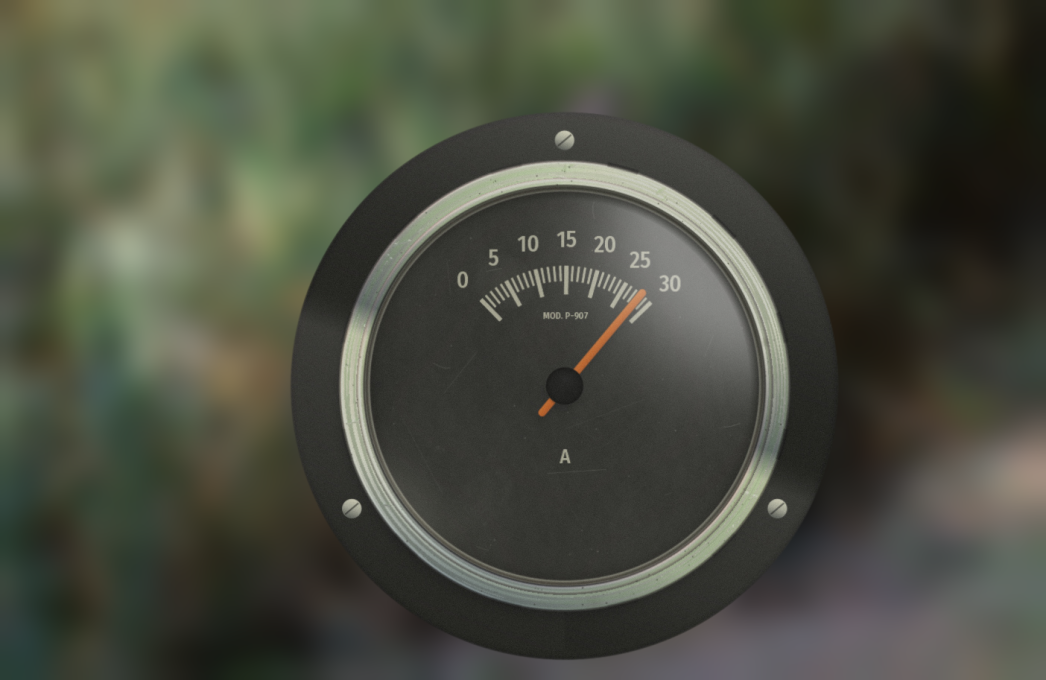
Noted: {"value": 28, "unit": "A"}
